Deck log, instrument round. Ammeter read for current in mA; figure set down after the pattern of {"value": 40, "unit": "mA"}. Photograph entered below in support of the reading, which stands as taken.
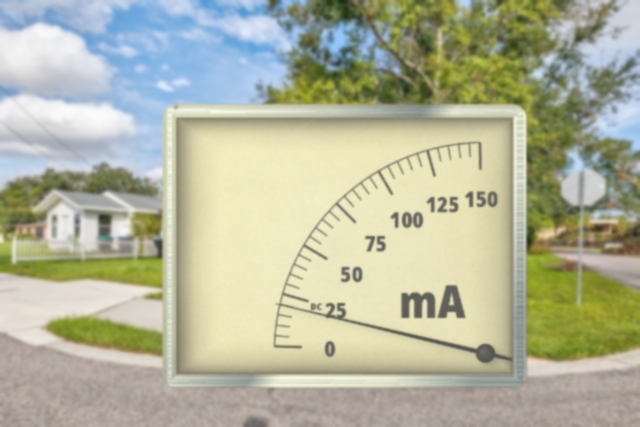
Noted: {"value": 20, "unit": "mA"}
